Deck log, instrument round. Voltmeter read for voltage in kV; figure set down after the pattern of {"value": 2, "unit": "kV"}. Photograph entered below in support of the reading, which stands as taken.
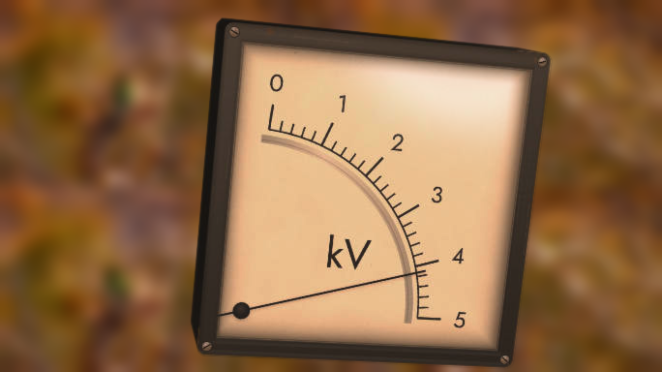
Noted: {"value": 4.1, "unit": "kV"}
